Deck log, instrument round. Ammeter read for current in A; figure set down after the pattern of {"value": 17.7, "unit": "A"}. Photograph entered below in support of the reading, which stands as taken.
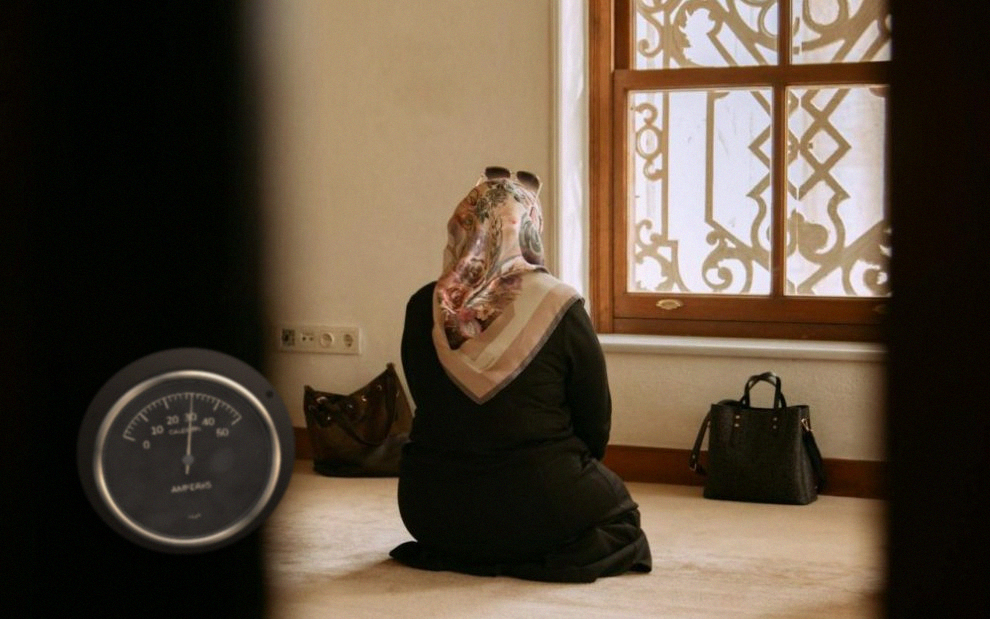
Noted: {"value": 30, "unit": "A"}
